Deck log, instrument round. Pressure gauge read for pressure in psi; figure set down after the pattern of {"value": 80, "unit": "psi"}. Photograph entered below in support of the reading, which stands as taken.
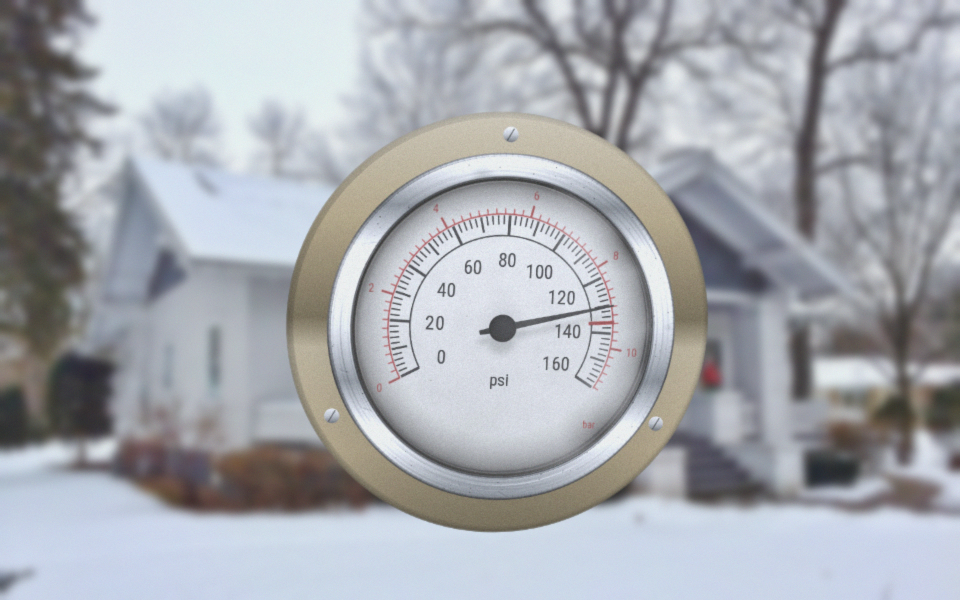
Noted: {"value": 130, "unit": "psi"}
